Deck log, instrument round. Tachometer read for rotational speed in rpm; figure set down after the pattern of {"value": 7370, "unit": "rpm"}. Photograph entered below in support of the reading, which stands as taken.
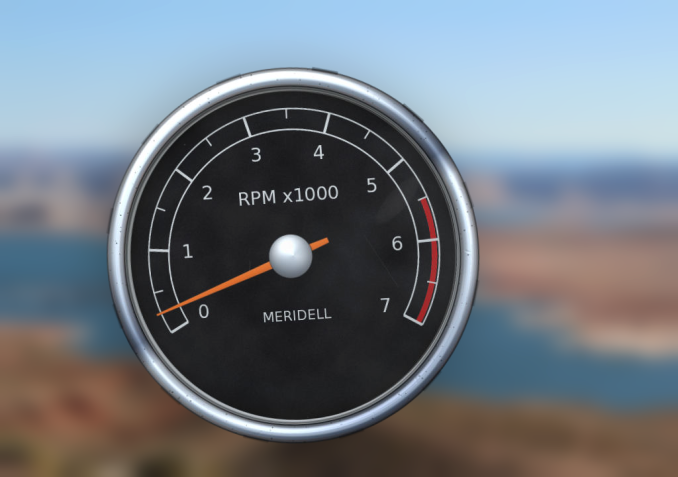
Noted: {"value": 250, "unit": "rpm"}
